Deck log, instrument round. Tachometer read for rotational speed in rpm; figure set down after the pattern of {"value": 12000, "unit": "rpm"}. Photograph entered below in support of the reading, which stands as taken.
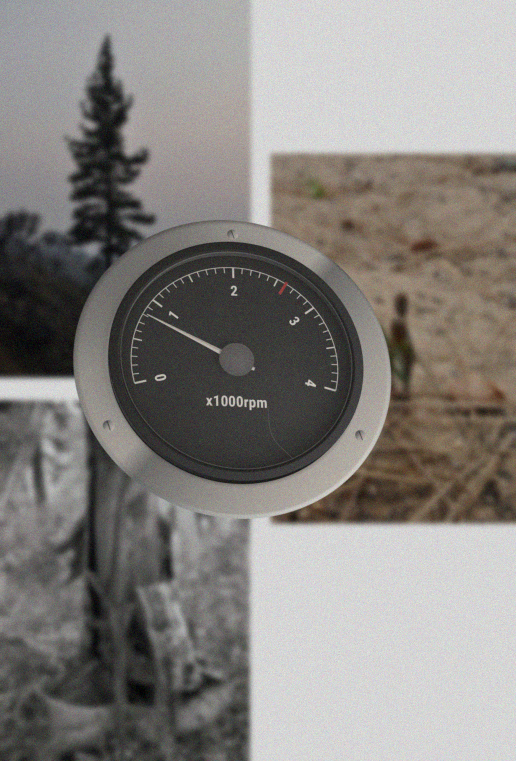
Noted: {"value": 800, "unit": "rpm"}
